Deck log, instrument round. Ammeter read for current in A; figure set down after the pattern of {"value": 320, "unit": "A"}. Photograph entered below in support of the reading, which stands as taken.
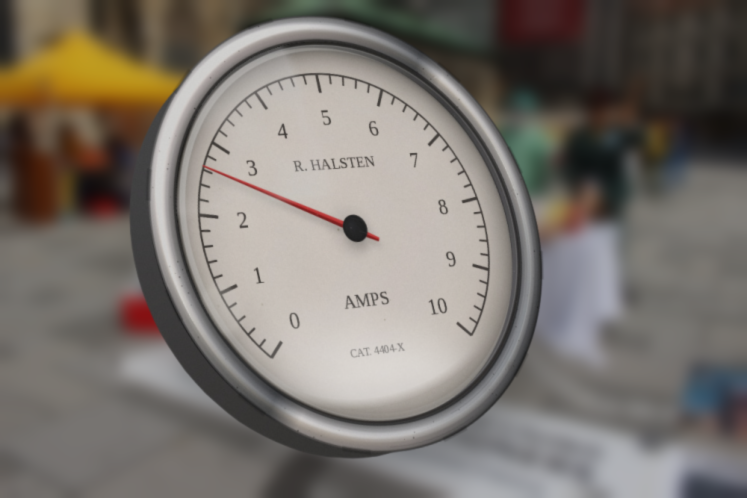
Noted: {"value": 2.6, "unit": "A"}
